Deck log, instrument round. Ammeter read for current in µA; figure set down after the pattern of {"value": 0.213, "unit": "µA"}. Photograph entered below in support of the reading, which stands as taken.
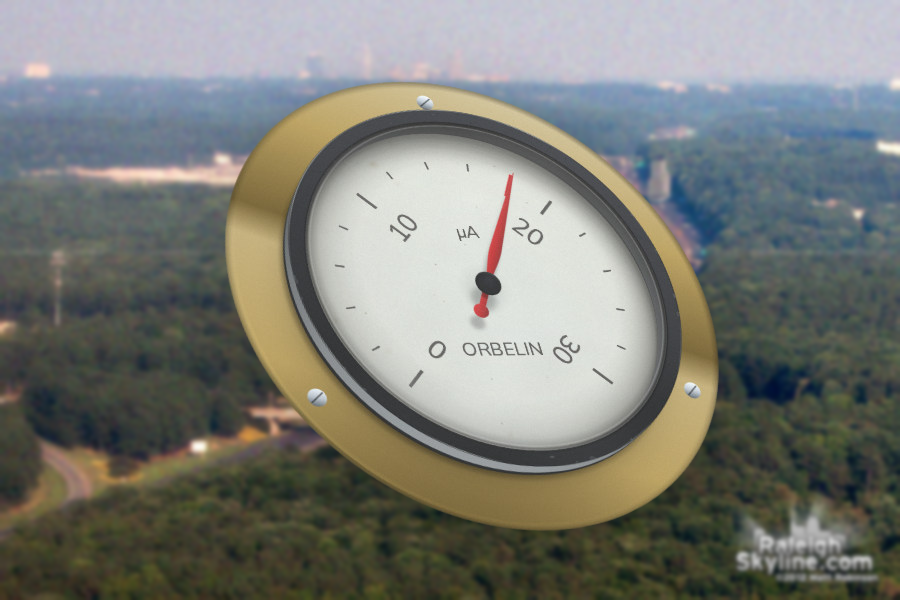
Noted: {"value": 18, "unit": "µA"}
